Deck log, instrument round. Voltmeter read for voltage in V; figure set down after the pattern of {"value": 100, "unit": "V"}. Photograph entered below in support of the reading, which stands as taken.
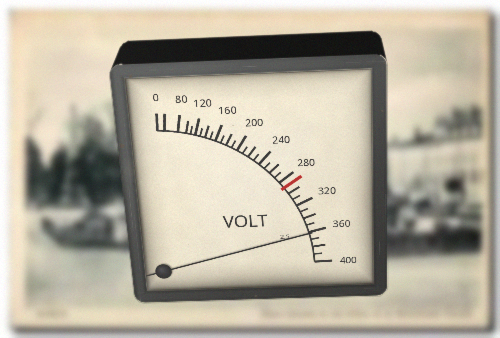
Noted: {"value": 360, "unit": "V"}
